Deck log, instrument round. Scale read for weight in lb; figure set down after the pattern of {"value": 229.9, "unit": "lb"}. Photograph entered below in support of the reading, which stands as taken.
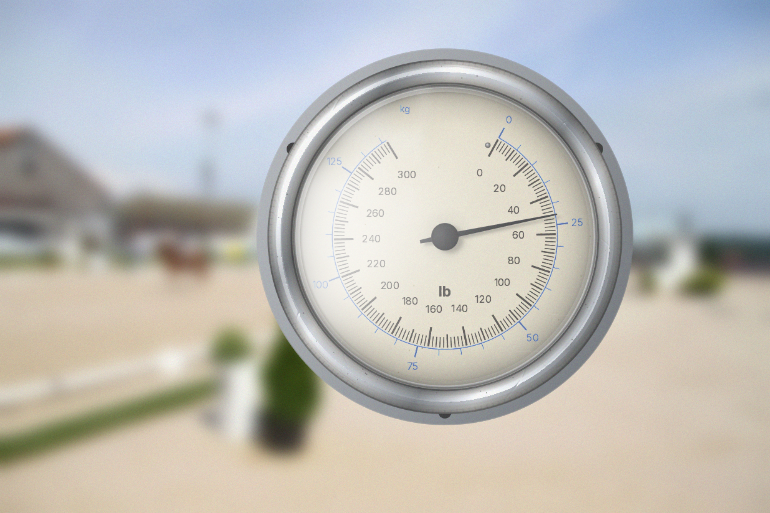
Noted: {"value": 50, "unit": "lb"}
